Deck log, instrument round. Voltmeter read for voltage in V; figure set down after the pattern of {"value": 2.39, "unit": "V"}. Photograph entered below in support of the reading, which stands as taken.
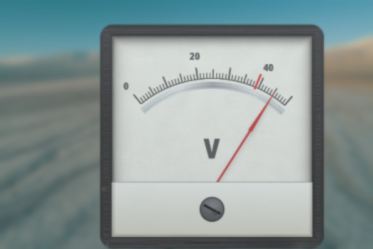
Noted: {"value": 45, "unit": "V"}
